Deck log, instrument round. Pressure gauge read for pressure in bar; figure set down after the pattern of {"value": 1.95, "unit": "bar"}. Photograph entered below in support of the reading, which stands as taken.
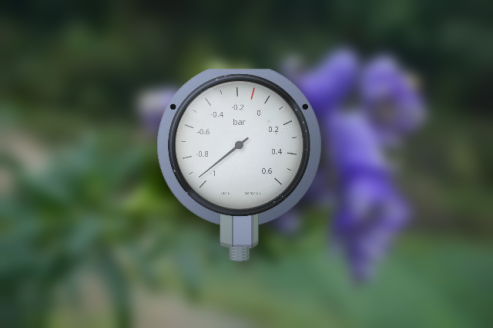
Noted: {"value": -0.95, "unit": "bar"}
